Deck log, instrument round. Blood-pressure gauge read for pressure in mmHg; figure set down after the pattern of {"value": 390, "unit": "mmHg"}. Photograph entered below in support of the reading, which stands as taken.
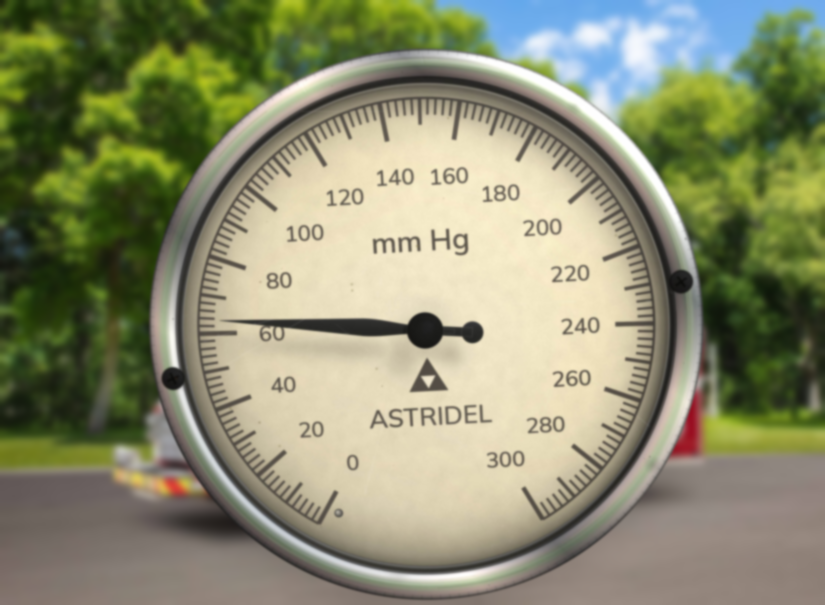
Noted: {"value": 64, "unit": "mmHg"}
